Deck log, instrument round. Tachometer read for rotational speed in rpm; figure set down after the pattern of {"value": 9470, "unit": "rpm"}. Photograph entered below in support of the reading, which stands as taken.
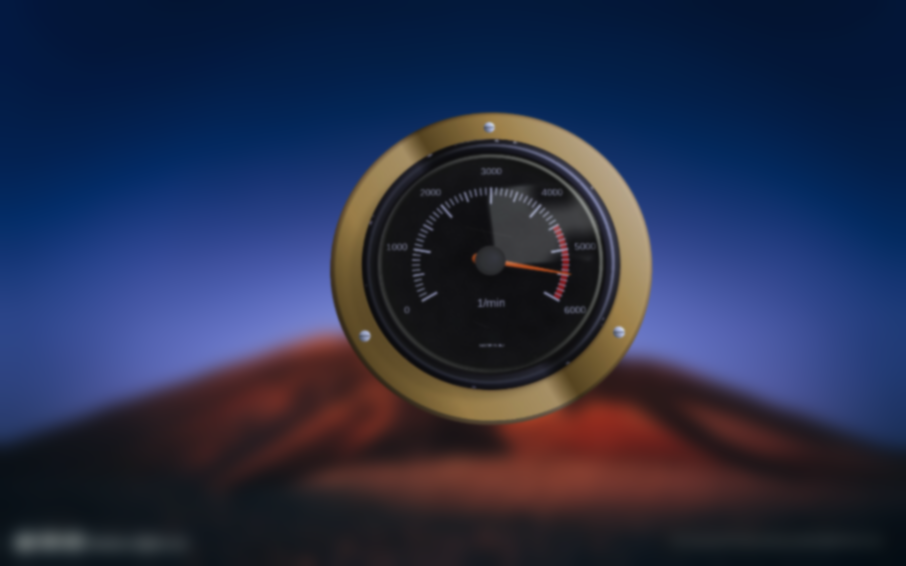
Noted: {"value": 5500, "unit": "rpm"}
